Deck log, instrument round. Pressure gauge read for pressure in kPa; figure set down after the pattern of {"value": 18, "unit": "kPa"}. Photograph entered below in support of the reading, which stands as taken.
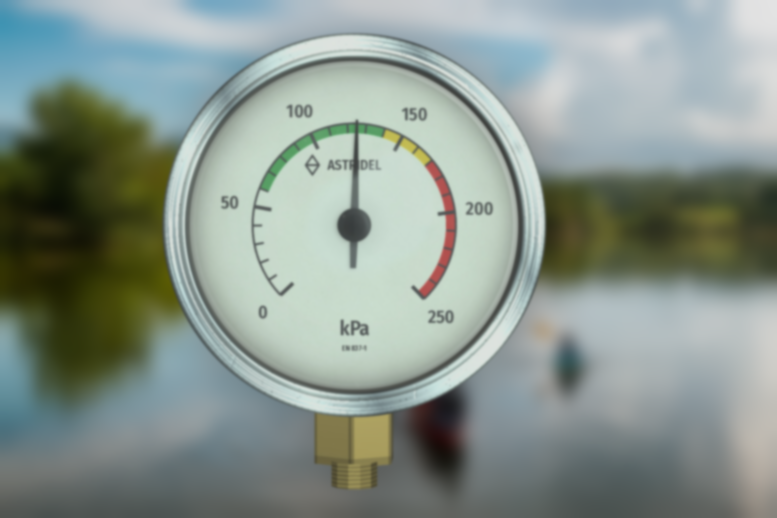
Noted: {"value": 125, "unit": "kPa"}
